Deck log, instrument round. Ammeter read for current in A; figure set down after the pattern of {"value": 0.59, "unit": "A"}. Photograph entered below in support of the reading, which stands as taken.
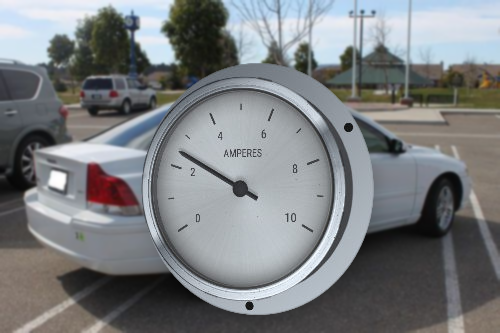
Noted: {"value": 2.5, "unit": "A"}
